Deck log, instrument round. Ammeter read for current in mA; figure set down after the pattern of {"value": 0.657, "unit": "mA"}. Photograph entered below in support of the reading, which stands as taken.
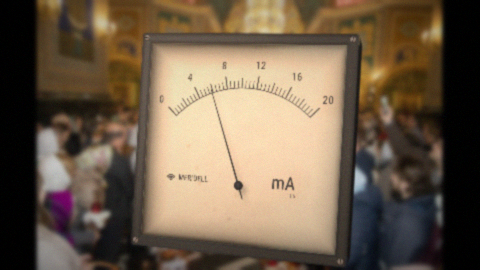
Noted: {"value": 6, "unit": "mA"}
